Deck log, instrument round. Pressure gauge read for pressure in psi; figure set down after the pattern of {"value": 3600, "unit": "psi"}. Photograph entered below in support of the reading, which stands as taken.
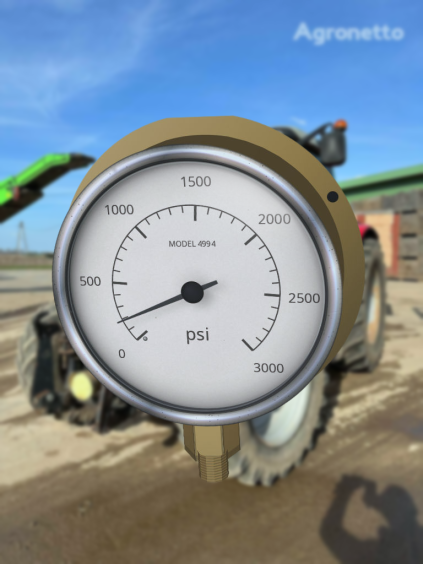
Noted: {"value": 200, "unit": "psi"}
